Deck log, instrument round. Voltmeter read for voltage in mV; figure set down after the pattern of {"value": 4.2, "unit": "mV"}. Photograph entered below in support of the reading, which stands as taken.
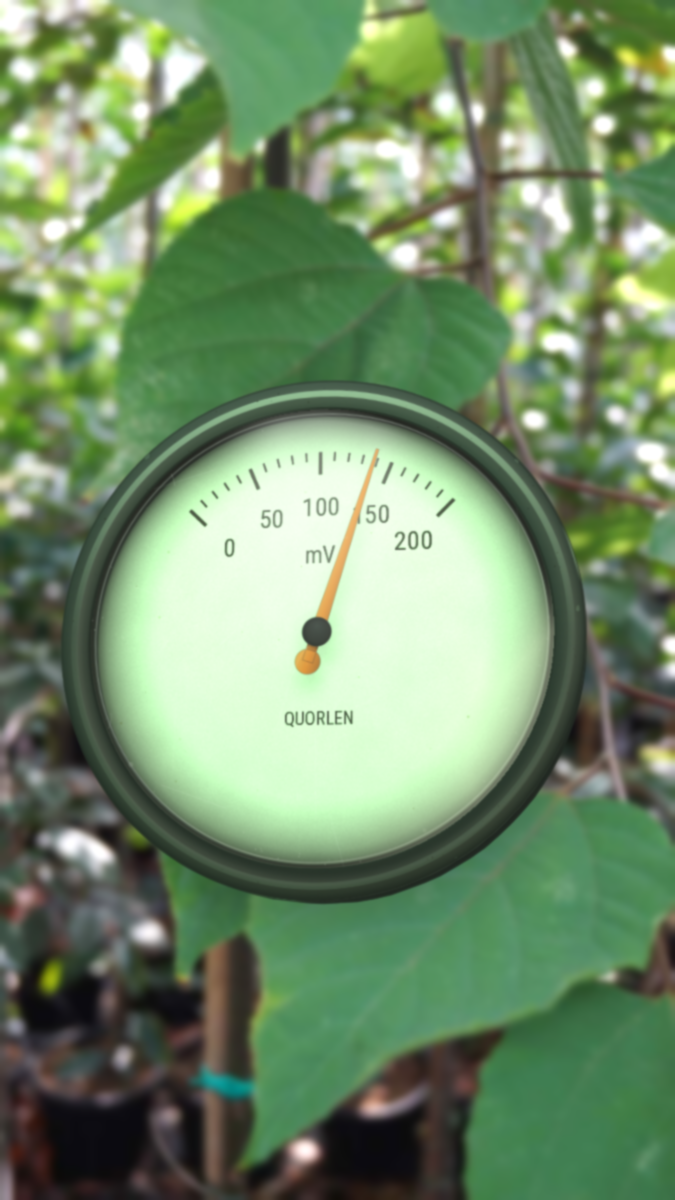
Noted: {"value": 140, "unit": "mV"}
